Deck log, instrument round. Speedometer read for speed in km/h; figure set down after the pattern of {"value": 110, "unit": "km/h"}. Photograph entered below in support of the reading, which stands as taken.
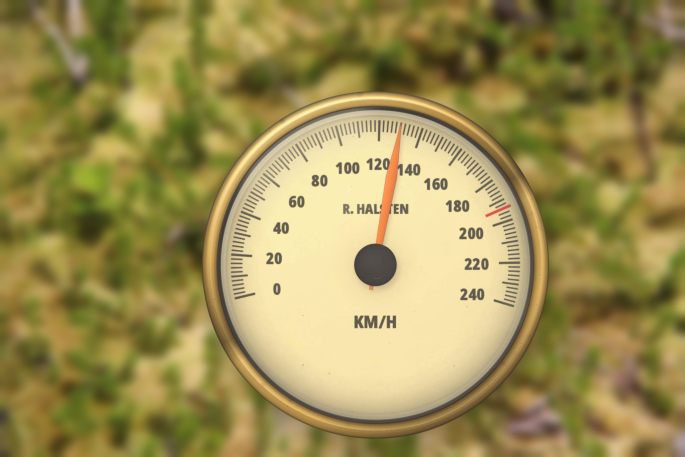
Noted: {"value": 130, "unit": "km/h"}
